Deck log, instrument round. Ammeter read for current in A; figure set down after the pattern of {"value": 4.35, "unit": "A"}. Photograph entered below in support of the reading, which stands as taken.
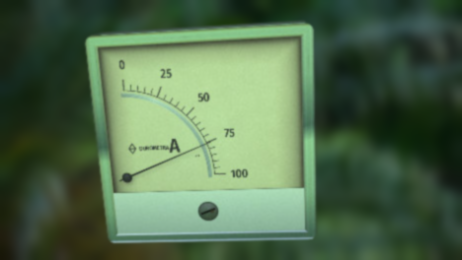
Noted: {"value": 75, "unit": "A"}
